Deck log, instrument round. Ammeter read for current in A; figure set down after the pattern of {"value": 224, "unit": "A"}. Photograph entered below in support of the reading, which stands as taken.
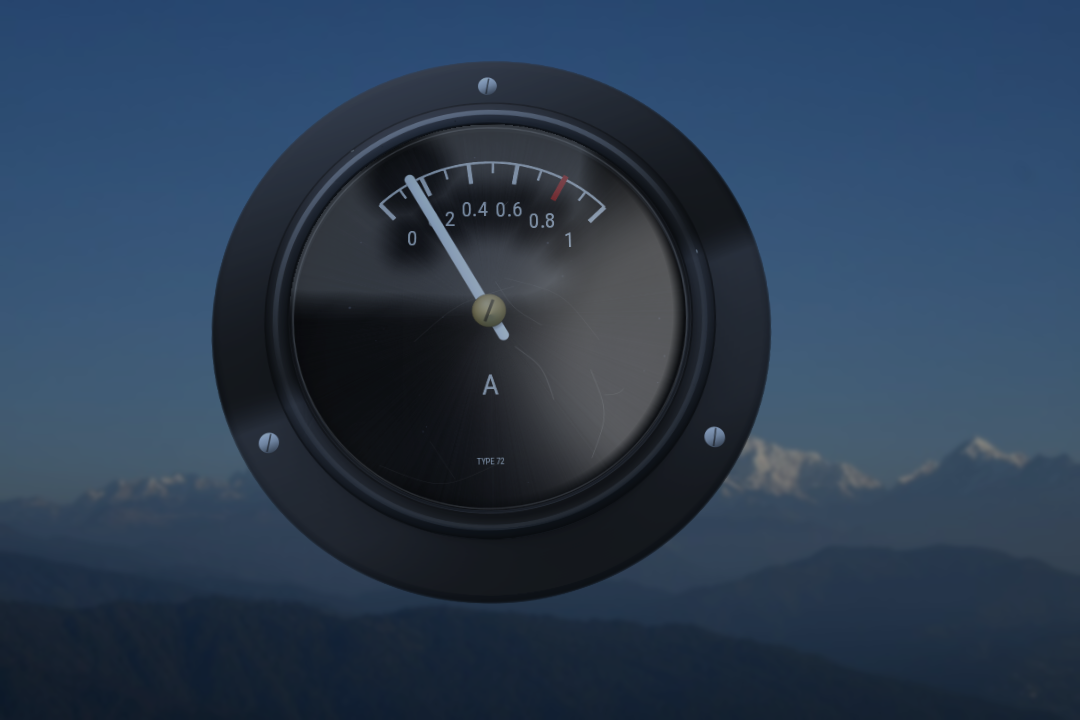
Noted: {"value": 0.15, "unit": "A"}
